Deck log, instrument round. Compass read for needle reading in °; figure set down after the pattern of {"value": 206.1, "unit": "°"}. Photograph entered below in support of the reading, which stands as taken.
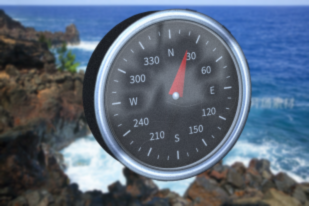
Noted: {"value": 20, "unit": "°"}
